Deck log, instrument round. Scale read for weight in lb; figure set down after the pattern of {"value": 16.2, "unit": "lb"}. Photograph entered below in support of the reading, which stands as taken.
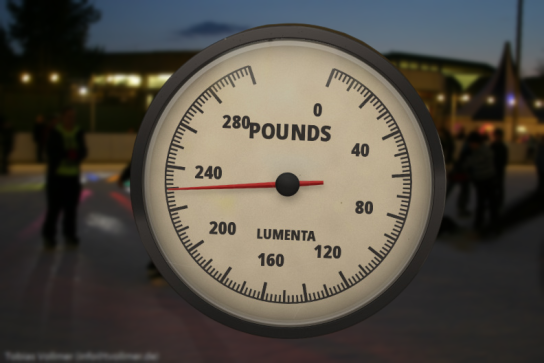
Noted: {"value": 230, "unit": "lb"}
